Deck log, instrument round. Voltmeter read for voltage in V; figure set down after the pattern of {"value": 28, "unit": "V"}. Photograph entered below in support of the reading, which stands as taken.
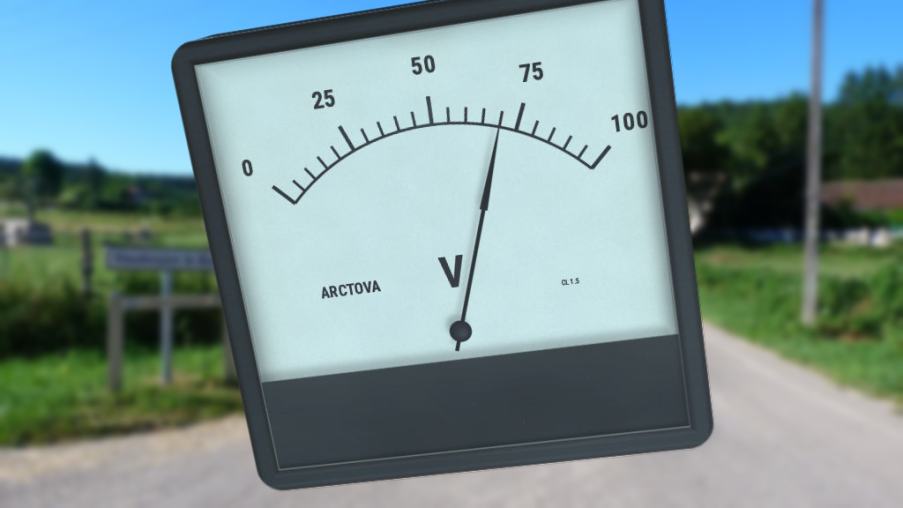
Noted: {"value": 70, "unit": "V"}
